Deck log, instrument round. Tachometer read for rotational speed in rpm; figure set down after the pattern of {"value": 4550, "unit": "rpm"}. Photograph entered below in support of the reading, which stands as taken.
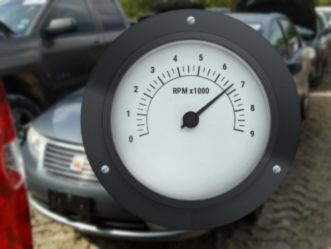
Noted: {"value": 6750, "unit": "rpm"}
